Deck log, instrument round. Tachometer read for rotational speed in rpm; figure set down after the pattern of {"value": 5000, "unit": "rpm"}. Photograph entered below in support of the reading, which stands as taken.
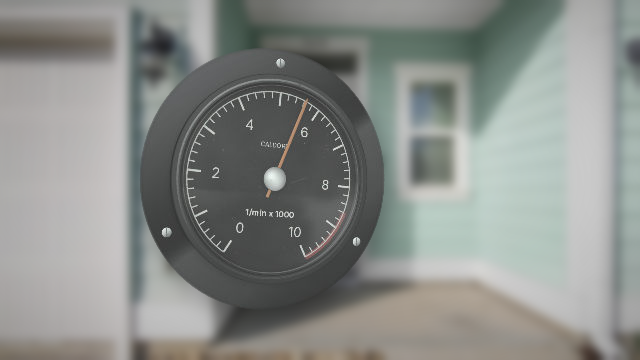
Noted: {"value": 5600, "unit": "rpm"}
